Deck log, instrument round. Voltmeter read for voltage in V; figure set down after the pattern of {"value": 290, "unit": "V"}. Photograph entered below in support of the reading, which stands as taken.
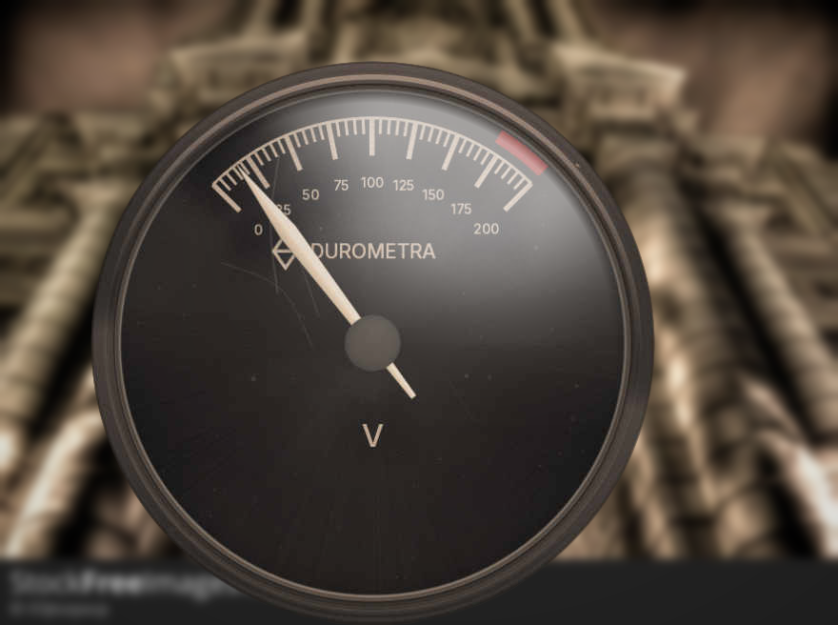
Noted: {"value": 17.5, "unit": "V"}
